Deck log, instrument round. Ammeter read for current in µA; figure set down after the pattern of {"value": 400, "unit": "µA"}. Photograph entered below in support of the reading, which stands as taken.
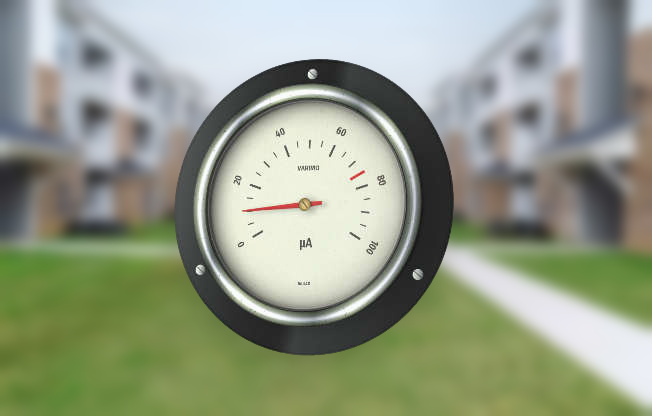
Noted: {"value": 10, "unit": "µA"}
